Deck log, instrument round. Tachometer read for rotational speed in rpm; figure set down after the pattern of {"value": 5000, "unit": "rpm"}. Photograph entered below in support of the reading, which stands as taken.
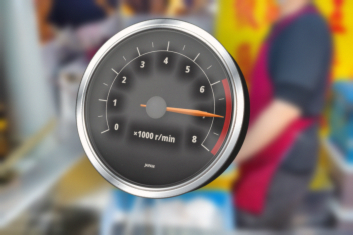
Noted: {"value": 7000, "unit": "rpm"}
